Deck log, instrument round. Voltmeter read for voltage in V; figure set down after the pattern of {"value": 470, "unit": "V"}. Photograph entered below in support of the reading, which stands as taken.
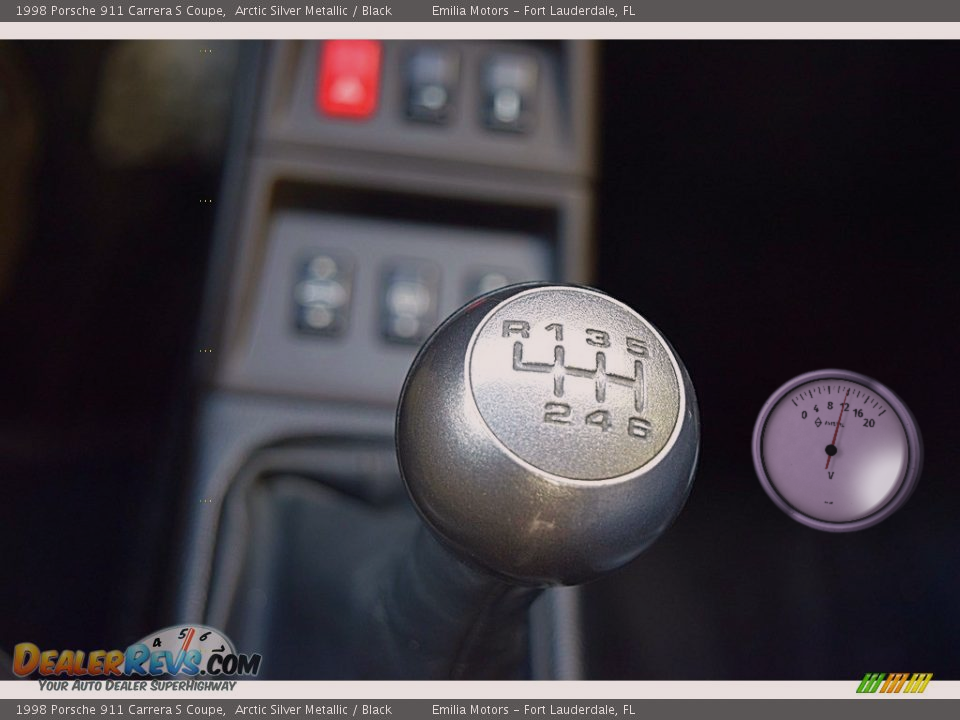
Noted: {"value": 12, "unit": "V"}
